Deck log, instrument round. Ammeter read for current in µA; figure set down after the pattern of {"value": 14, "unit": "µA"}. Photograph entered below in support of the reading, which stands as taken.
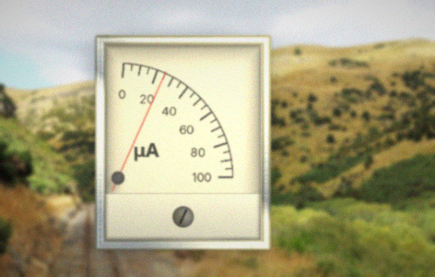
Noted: {"value": 25, "unit": "µA"}
